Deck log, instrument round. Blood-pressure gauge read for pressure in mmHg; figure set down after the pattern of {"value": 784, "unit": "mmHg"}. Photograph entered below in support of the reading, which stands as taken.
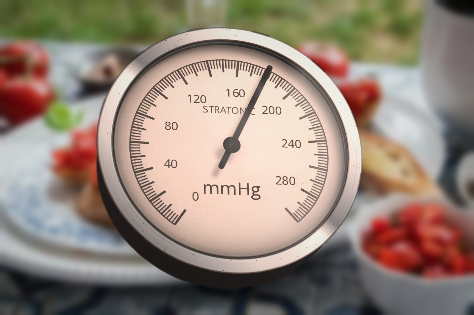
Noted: {"value": 180, "unit": "mmHg"}
